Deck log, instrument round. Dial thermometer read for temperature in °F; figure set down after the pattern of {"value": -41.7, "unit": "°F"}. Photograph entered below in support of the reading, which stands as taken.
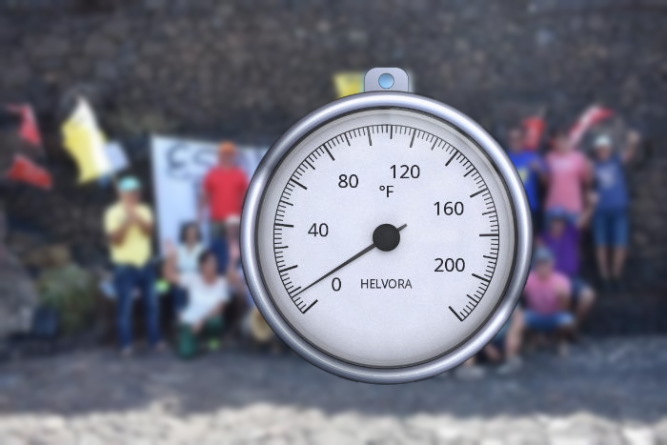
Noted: {"value": 8, "unit": "°F"}
